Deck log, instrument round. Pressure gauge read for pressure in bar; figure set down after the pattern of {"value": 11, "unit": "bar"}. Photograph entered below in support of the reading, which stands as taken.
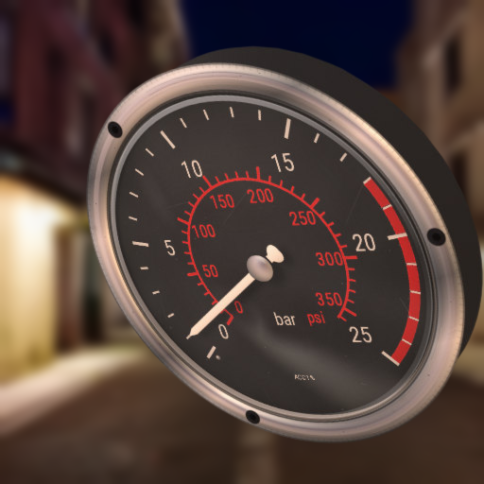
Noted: {"value": 1, "unit": "bar"}
